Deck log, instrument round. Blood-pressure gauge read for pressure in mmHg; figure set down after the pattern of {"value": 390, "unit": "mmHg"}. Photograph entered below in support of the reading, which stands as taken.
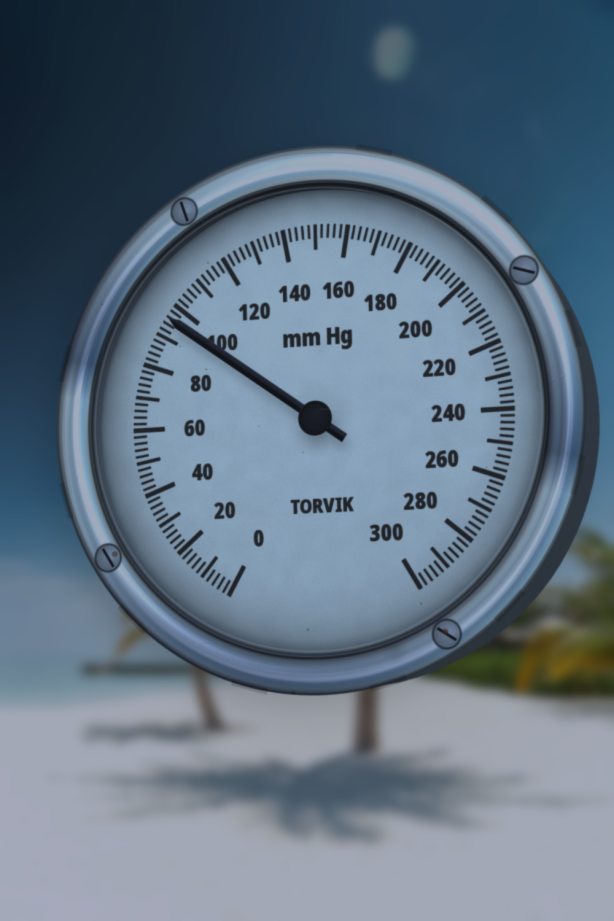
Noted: {"value": 96, "unit": "mmHg"}
